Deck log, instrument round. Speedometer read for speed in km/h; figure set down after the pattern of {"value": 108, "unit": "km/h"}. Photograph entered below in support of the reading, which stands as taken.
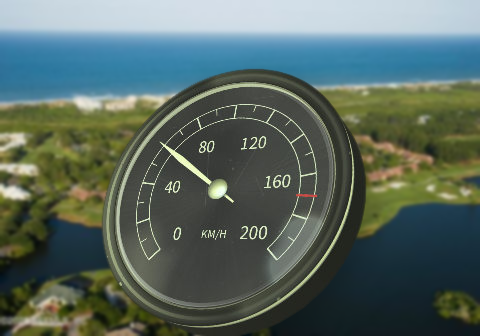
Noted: {"value": 60, "unit": "km/h"}
